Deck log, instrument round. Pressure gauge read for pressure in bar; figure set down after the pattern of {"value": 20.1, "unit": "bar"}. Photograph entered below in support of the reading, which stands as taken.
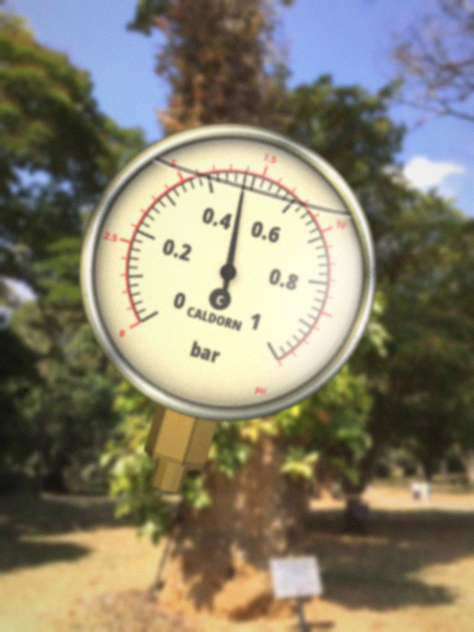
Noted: {"value": 0.48, "unit": "bar"}
